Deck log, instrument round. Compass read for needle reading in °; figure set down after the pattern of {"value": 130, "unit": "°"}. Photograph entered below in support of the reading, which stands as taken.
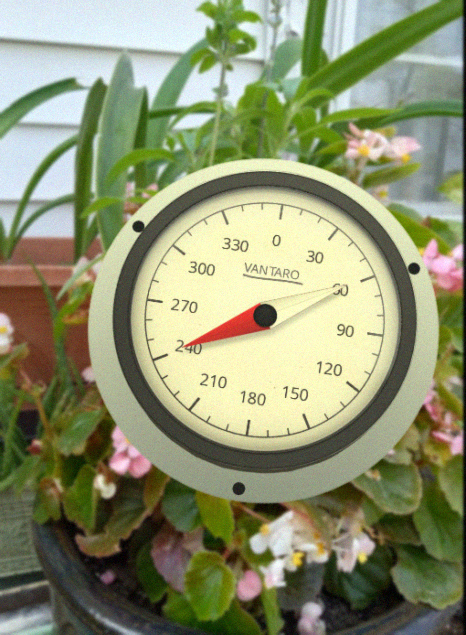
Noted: {"value": 240, "unit": "°"}
